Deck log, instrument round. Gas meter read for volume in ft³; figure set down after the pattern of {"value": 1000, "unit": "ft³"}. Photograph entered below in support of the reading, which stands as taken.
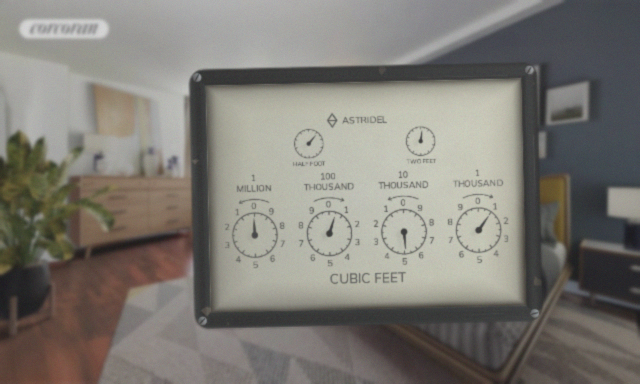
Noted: {"value": 5100, "unit": "ft³"}
